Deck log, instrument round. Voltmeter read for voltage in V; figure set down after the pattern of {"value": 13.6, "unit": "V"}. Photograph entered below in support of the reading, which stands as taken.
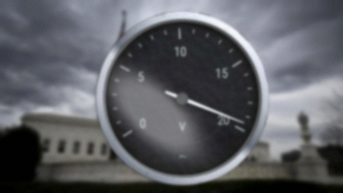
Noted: {"value": 19.5, "unit": "V"}
